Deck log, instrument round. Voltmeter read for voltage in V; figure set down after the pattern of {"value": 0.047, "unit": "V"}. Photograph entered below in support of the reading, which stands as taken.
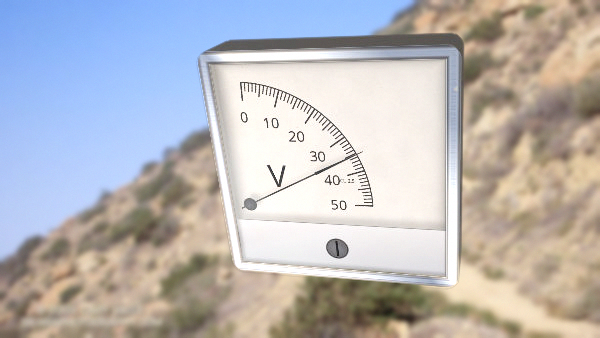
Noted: {"value": 35, "unit": "V"}
